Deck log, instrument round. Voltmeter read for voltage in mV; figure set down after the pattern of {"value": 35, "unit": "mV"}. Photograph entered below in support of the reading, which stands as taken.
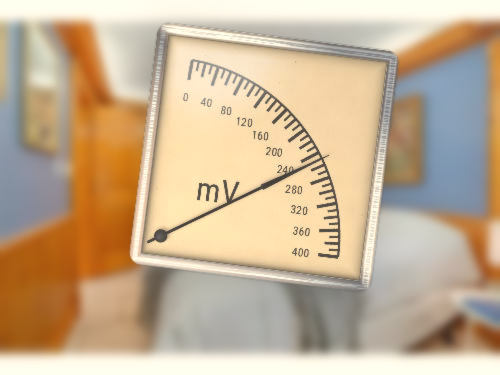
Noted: {"value": 250, "unit": "mV"}
